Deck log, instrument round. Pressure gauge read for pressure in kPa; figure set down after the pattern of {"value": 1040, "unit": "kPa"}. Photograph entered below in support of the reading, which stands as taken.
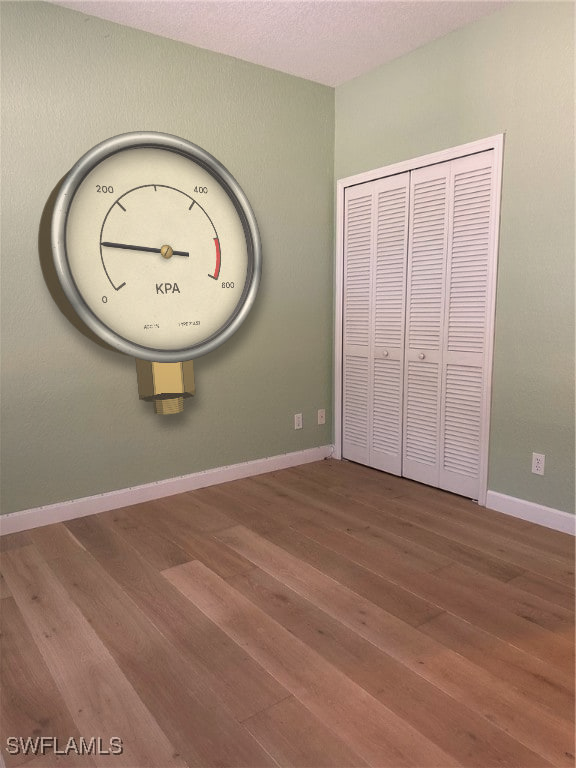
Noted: {"value": 100, "unit": "kPa"}
